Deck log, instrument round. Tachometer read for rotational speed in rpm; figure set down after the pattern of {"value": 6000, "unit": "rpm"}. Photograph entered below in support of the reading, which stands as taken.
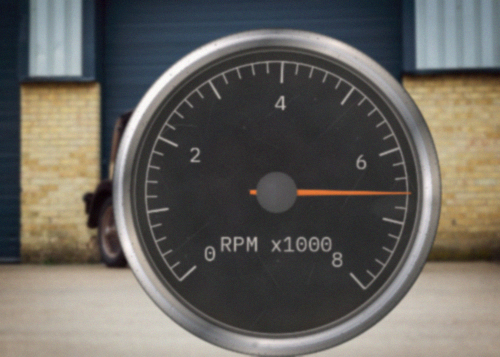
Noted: {"value": 6600, "unit": "rpm"}
